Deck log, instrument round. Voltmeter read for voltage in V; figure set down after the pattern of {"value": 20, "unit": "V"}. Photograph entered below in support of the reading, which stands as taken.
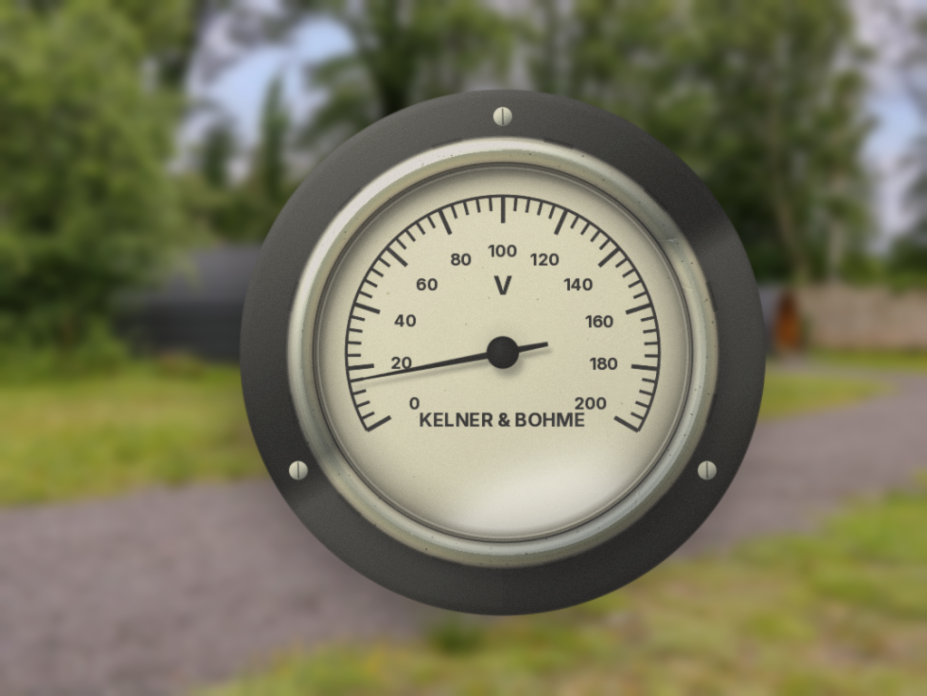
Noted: {"value": 16, "unit": "V"}
